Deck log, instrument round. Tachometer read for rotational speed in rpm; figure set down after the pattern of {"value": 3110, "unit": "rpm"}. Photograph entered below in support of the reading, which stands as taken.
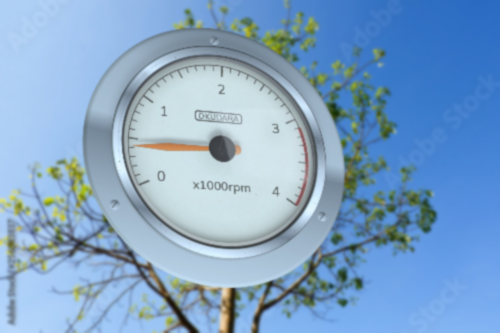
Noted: {"value": 400, "unit": "rpm"}
